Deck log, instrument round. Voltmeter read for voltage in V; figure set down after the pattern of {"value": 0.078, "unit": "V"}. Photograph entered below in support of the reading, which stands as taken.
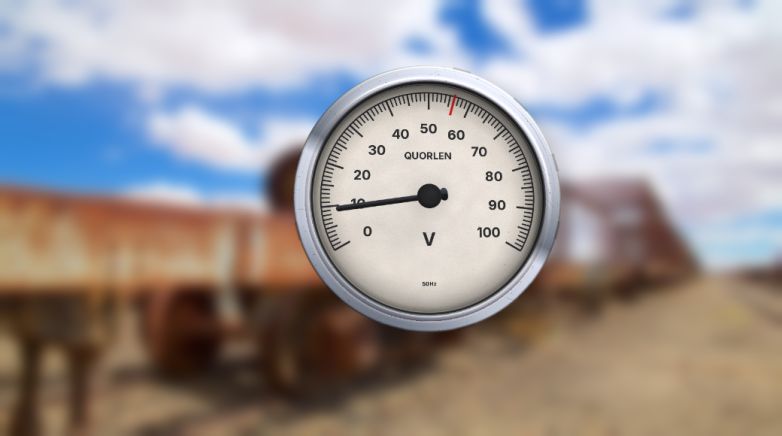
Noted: {"value": 9, "unit": "V"}
